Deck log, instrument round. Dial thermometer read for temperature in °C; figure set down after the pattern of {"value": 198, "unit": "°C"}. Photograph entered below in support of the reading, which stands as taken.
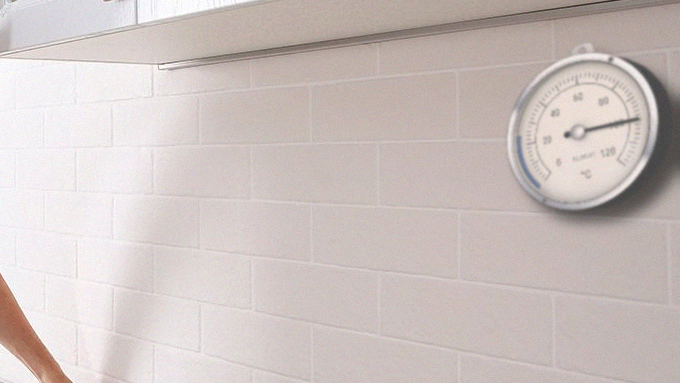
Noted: {"value": 100, "unit": "°C"}
